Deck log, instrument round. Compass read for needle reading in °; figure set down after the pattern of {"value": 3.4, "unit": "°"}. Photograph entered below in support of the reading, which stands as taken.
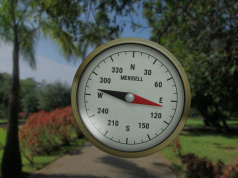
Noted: {"value": 100, "unit": "°"}
